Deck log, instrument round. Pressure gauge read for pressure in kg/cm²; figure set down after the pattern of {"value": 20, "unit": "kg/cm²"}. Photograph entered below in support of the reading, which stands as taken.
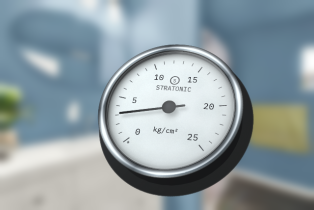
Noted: {"value": 3, "unit": "kg/cm²"}
